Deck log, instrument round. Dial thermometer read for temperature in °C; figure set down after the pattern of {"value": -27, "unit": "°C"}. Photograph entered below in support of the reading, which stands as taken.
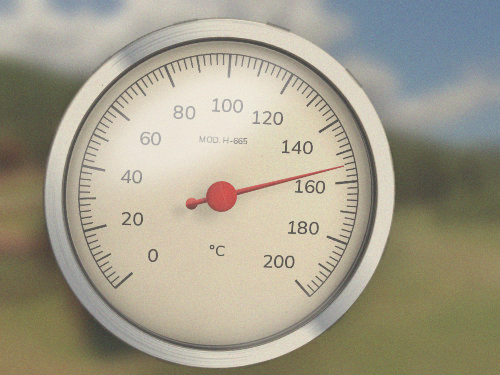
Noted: {"value": 154, "unit": "°C"}
